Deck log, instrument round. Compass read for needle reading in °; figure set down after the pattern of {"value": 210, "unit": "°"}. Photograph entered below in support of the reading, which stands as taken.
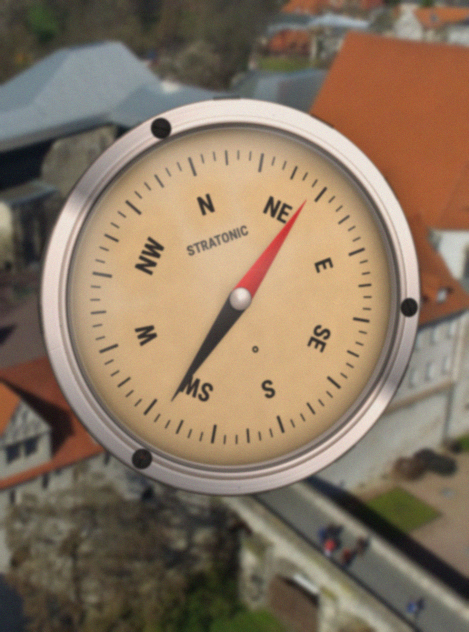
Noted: {"value": 55, "unit": "°"}
